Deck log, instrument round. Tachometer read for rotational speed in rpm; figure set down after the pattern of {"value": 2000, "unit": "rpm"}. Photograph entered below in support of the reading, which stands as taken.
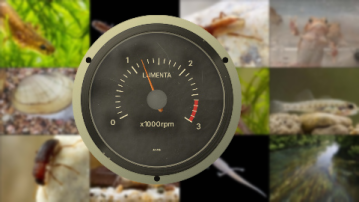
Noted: {"value": 1200, "unit": "rpm"}
